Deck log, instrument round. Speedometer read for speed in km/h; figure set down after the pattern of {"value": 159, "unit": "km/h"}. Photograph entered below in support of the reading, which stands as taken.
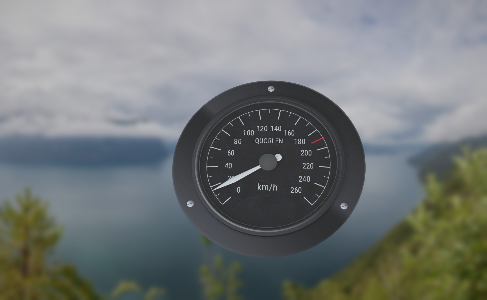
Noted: {"value": 15, "unit": "km/h"}
